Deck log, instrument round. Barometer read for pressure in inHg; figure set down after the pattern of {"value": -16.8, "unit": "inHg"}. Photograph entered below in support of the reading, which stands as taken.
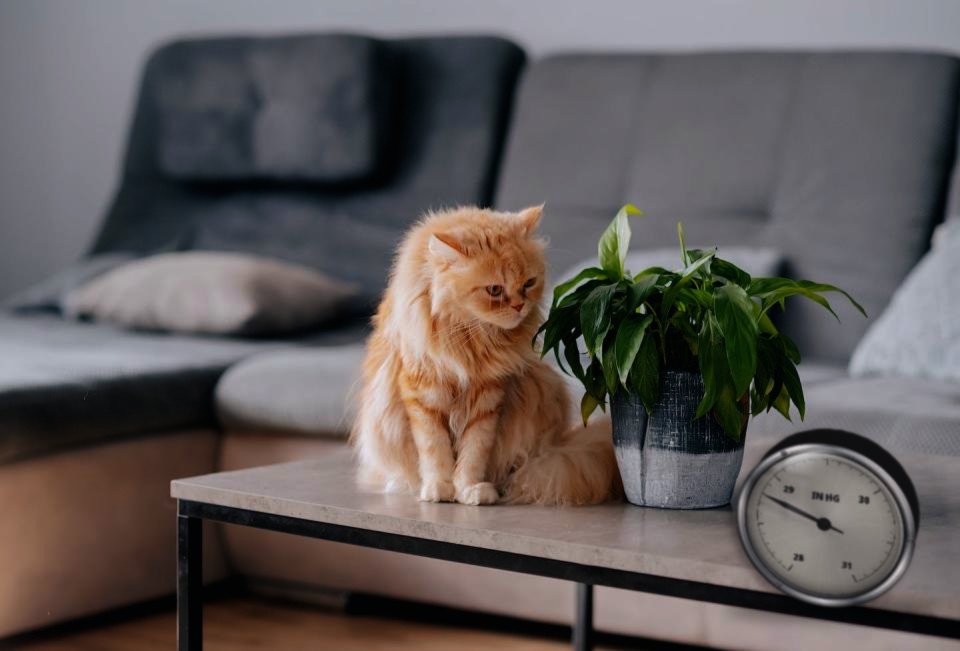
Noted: {"value": 28.8, "unit": "inHg"}
